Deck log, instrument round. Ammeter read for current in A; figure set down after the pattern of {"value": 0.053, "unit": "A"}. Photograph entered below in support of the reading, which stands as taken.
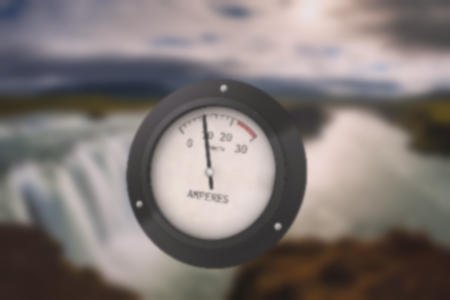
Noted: {"value": 10, "unit": "A"}
